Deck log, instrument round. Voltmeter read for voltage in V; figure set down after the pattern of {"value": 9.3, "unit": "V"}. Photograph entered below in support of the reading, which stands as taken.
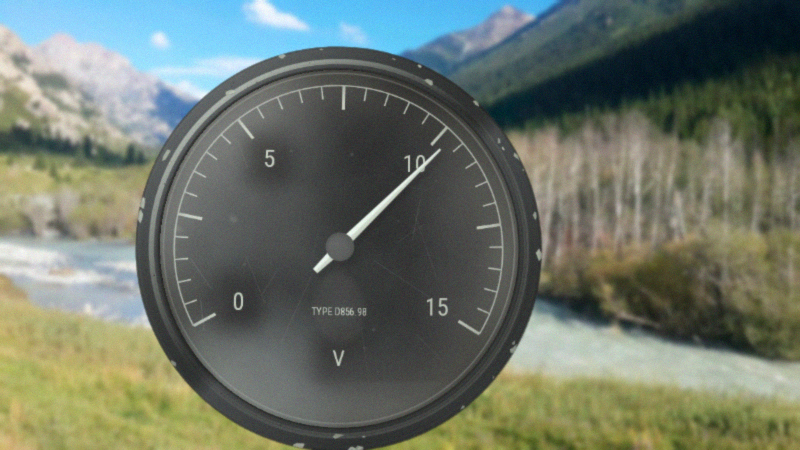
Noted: {"value": 10.25, "unit": "V"}
